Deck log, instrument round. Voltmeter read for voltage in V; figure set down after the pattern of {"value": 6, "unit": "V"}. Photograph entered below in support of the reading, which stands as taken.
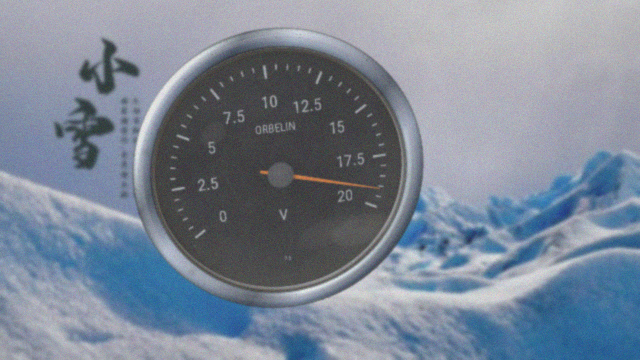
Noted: {"value": 19, "unit": "V"}
